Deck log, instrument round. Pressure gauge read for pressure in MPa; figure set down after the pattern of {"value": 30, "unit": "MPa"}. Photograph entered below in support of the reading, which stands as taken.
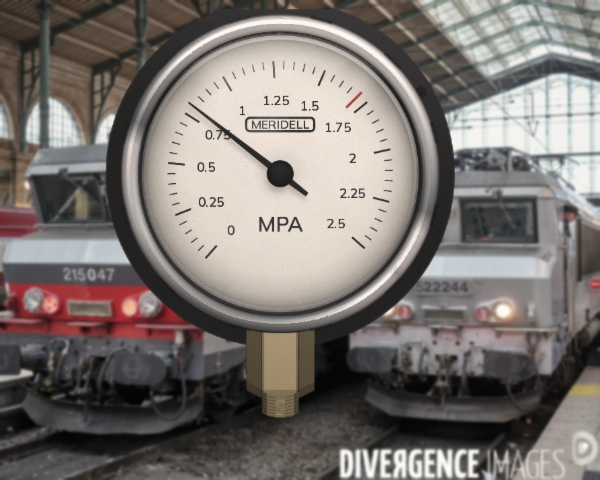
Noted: {"value": 0.8, "unit": "MPa"}
